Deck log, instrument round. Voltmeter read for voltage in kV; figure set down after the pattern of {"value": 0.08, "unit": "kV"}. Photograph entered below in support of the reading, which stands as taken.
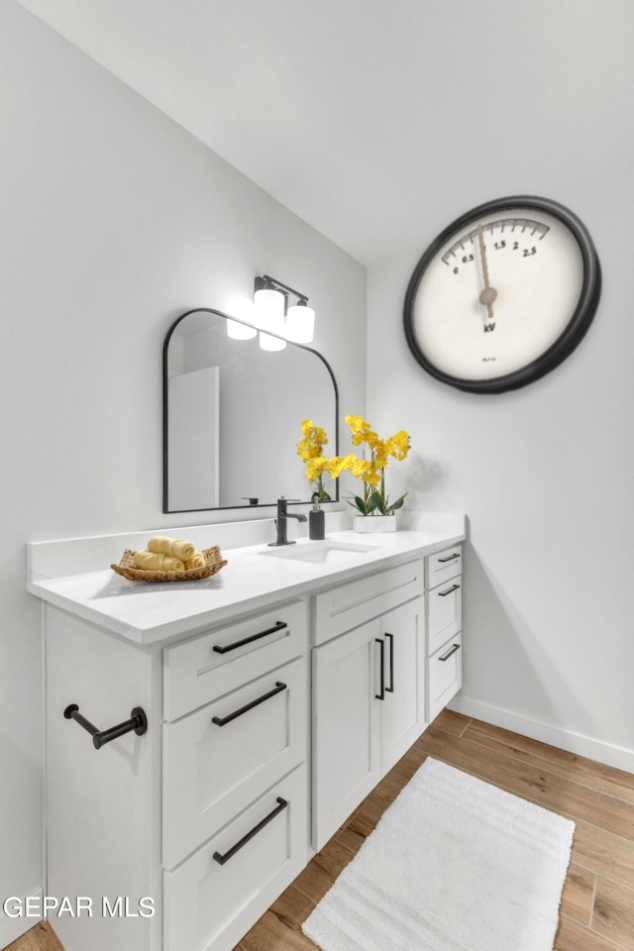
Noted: {"value": 1, "unit": "kV"}
